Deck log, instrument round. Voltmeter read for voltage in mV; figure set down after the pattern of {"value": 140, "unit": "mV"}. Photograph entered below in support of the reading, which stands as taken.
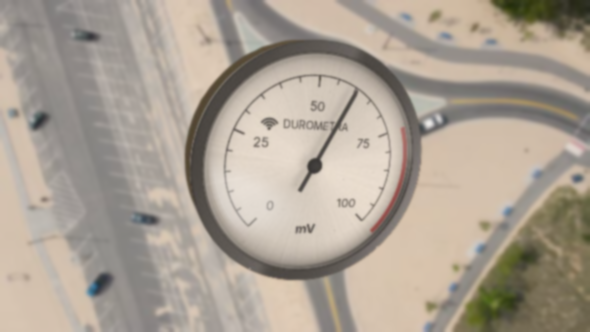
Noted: {"value": 60, "unit": "mV"}
